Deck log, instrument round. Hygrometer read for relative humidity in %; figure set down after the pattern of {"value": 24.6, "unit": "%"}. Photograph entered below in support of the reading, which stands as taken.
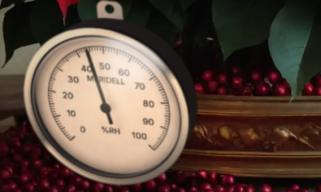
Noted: {"value": 45, "unit": "%"}
